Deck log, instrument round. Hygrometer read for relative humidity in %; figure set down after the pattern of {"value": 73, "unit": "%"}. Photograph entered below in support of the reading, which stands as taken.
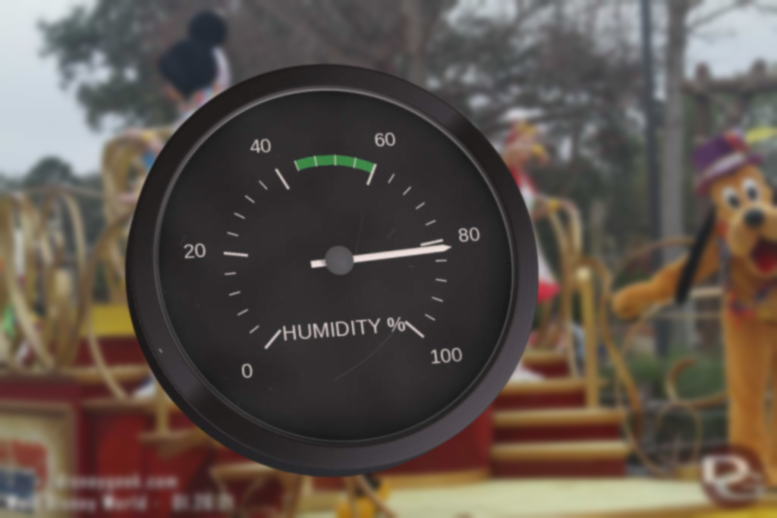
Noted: {"value": 82, "unit": "%"}
